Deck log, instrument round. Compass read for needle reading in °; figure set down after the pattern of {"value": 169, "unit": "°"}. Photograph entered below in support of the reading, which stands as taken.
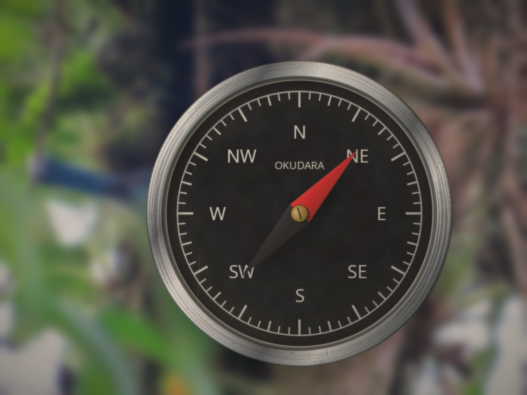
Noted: {"value": 42.5, "unit": "°"}
